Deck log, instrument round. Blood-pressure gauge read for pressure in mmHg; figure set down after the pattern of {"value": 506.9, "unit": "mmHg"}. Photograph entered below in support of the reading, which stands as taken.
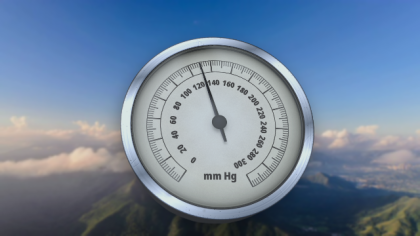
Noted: {"value": 130, "unit": "mmHg"}
